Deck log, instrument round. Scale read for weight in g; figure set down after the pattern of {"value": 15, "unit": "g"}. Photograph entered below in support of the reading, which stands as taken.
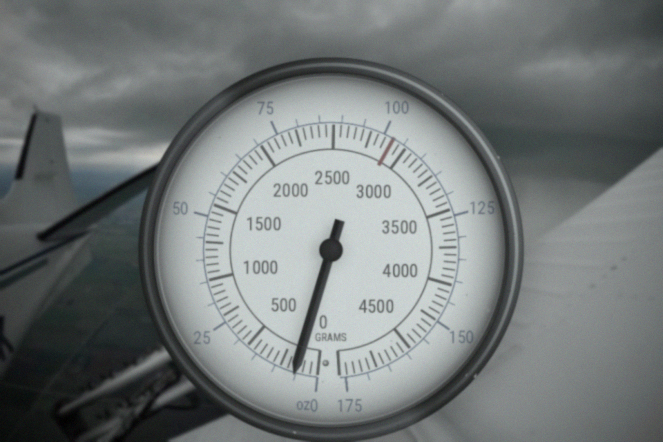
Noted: {"value": 150, "unit": "g"}
